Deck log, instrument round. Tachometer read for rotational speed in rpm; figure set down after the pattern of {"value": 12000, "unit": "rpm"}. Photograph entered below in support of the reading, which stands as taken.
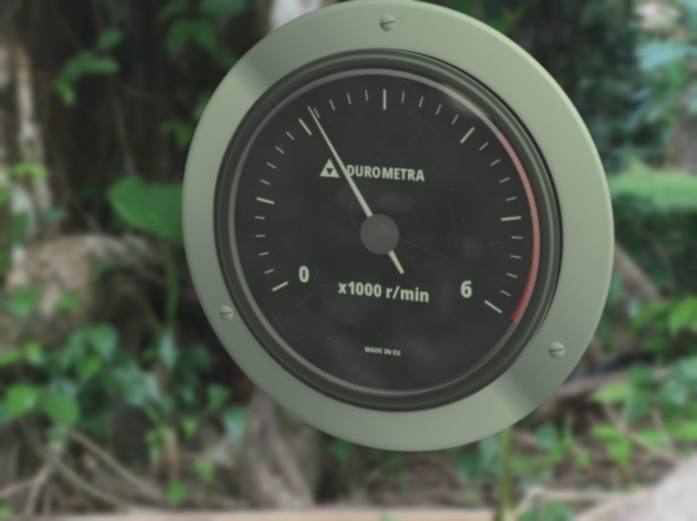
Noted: {"value": 2200, "unit": "rpm"}
